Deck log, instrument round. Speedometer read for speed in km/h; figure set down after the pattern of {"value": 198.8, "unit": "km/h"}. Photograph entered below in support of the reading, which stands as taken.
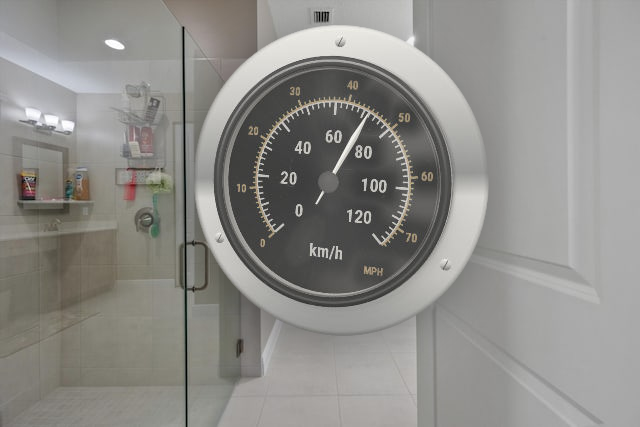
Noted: {"value": 72, "unit": "km/h"}
